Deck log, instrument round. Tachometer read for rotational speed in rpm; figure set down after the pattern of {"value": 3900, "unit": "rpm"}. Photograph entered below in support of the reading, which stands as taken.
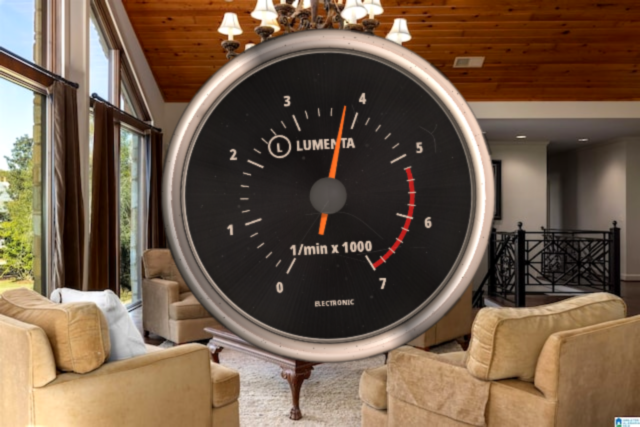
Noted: {"value": 3800, "unit": "rpm"}
